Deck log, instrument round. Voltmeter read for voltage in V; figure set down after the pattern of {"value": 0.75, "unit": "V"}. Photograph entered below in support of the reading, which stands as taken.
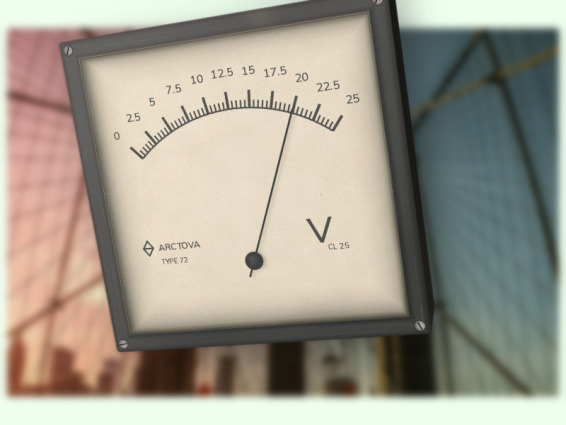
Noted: {"value": 20, "unit": "V"}
